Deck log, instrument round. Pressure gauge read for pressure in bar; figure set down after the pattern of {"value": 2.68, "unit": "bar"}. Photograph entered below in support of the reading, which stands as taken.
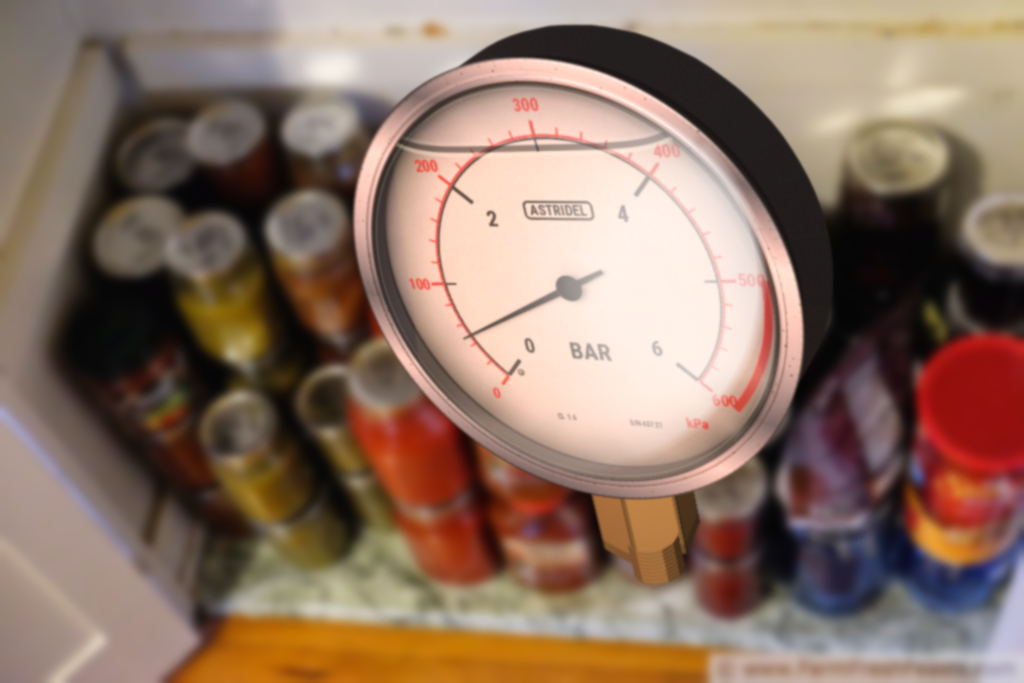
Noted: {"value": 0.5, "unit": "bar"}
